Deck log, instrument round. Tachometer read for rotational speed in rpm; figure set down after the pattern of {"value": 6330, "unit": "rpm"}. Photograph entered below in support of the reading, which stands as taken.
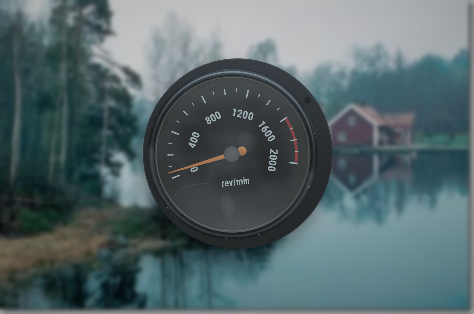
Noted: {"value": 50, "unit": "rpm"}
